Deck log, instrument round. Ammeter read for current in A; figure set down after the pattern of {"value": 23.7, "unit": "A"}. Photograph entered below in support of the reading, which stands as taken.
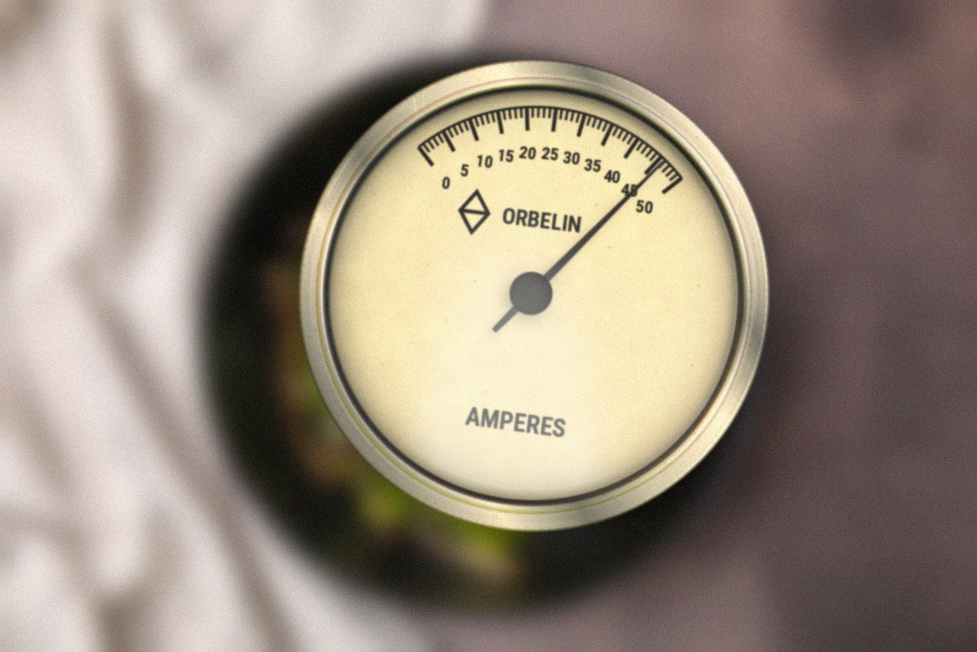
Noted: {"value": 46, "unit": "A"}
